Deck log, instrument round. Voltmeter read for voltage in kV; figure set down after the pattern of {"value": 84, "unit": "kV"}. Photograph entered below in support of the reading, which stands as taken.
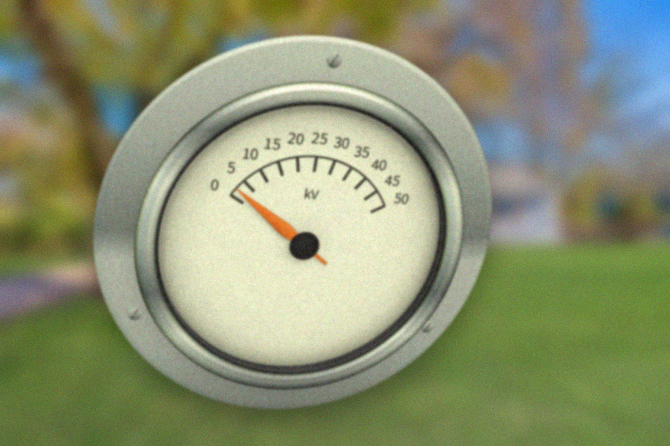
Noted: {"value": 2.5, "unit": "kV"}
